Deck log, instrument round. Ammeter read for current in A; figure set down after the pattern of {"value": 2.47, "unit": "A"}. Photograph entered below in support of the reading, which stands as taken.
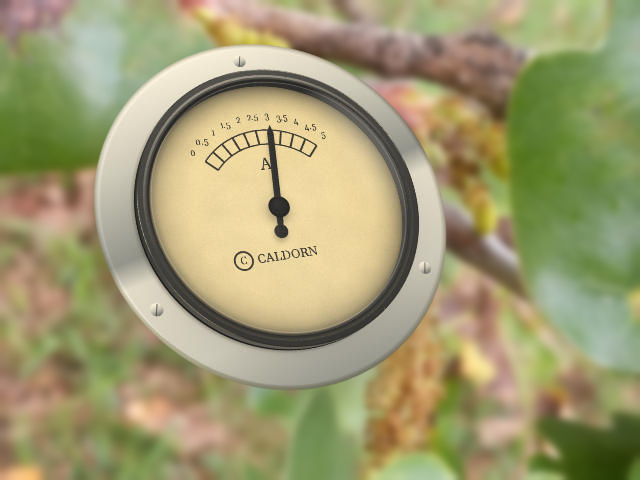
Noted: {"value": 3, "unit": "A"}
